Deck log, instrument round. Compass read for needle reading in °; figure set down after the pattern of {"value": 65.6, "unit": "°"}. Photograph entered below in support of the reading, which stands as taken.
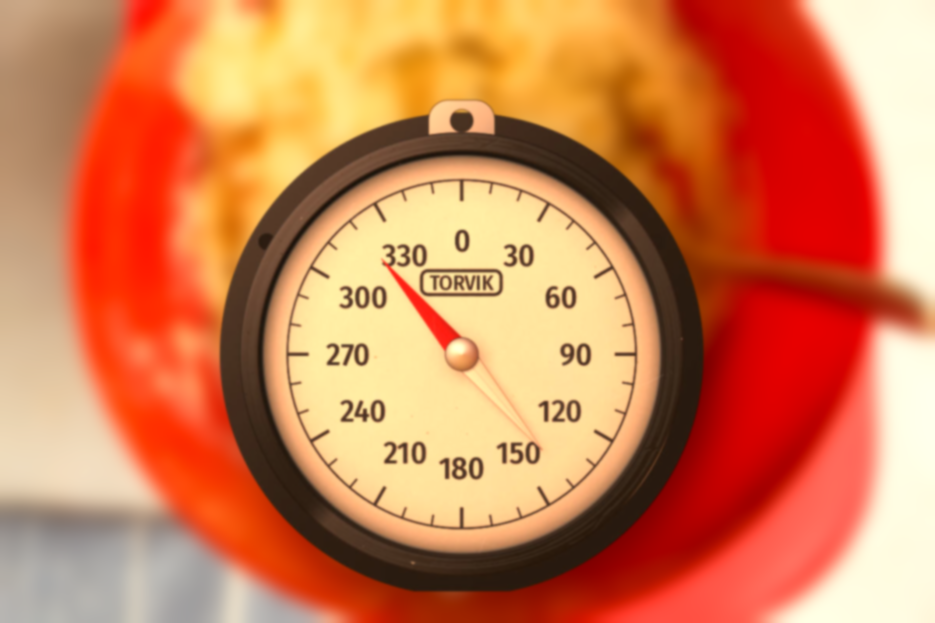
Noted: {"value": 320, "unit": "°"}
